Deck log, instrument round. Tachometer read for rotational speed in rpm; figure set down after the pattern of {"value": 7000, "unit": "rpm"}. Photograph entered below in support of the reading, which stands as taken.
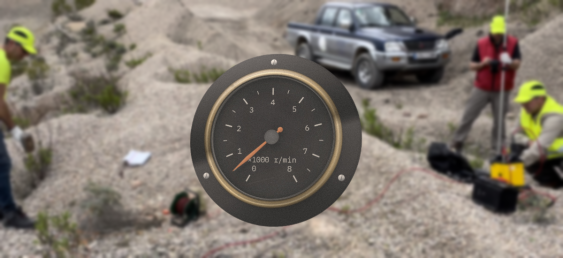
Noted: {"value": 500, "unit": "rpm"}
